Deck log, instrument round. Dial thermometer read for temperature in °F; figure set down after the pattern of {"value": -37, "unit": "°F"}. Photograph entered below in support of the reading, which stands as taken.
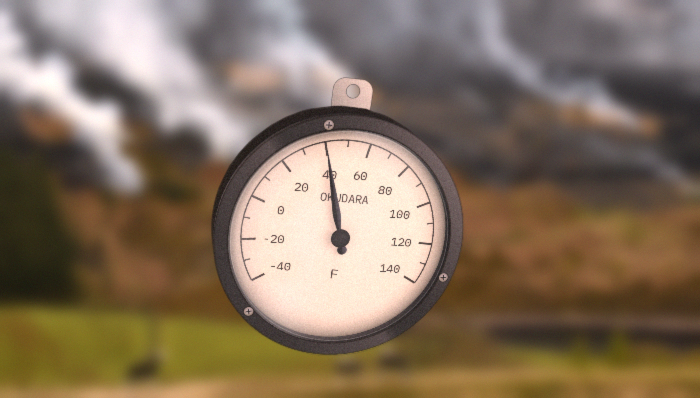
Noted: {"value": 40, "unit": "°F"}
